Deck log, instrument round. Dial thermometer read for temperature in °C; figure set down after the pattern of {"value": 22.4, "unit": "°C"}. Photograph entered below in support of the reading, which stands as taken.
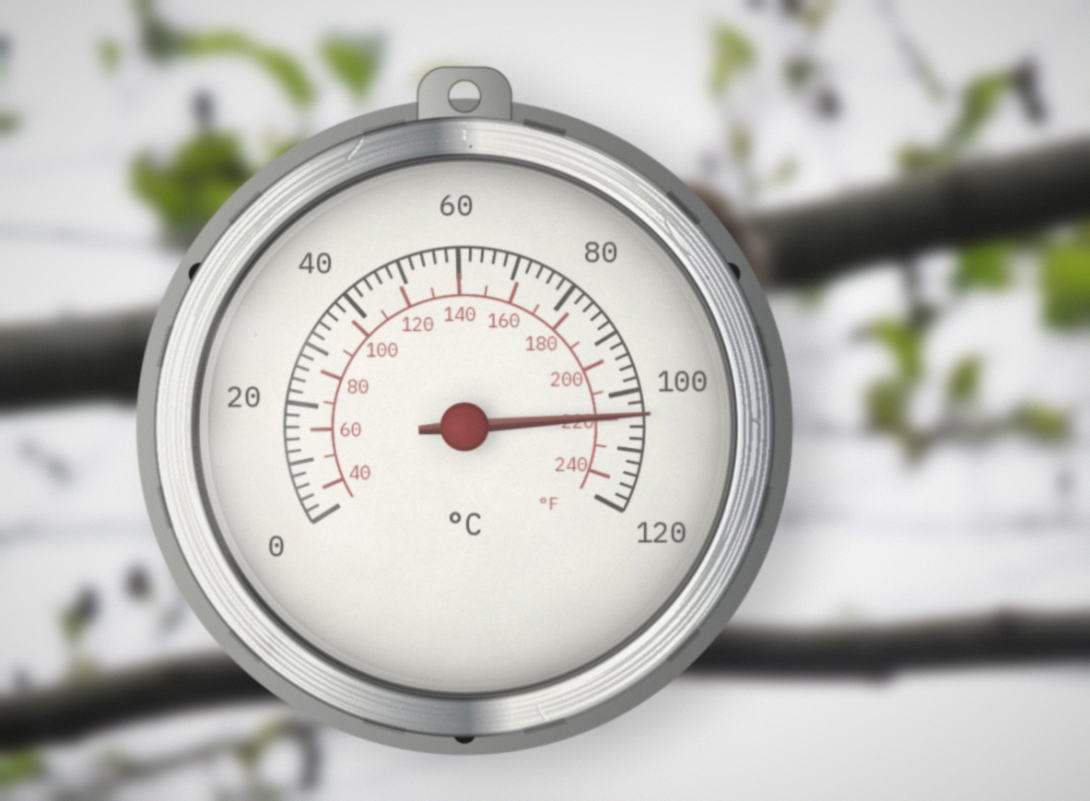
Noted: {"value": 104, "unit": "°C"}
